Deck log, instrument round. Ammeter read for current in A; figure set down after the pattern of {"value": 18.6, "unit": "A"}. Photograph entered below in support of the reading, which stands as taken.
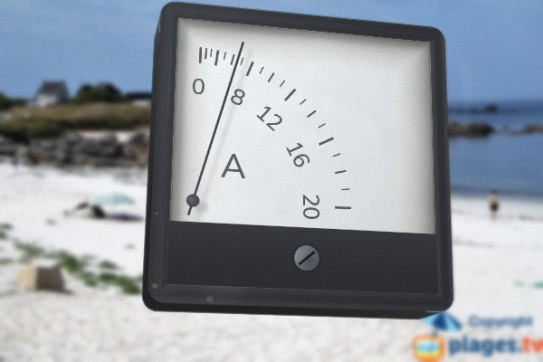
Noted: {"value": 6.5, "unit": "A"}
